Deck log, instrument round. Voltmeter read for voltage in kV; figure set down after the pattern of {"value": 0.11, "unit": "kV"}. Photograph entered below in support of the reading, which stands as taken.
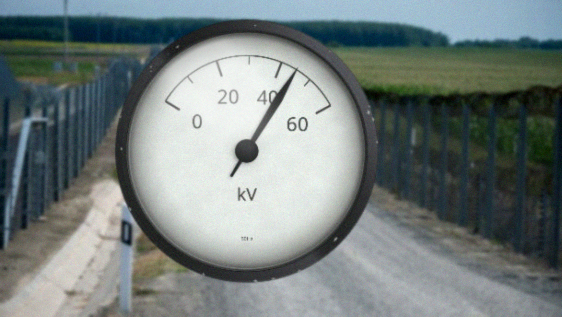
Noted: {"value": 45, "unit": "kV"}
